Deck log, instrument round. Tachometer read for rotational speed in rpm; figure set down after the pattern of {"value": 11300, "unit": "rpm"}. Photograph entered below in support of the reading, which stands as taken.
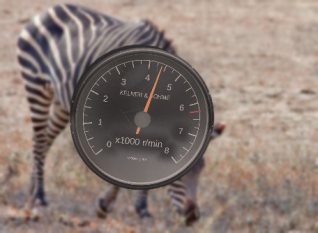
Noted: {"value": 4375, "unit": "rpm"}
